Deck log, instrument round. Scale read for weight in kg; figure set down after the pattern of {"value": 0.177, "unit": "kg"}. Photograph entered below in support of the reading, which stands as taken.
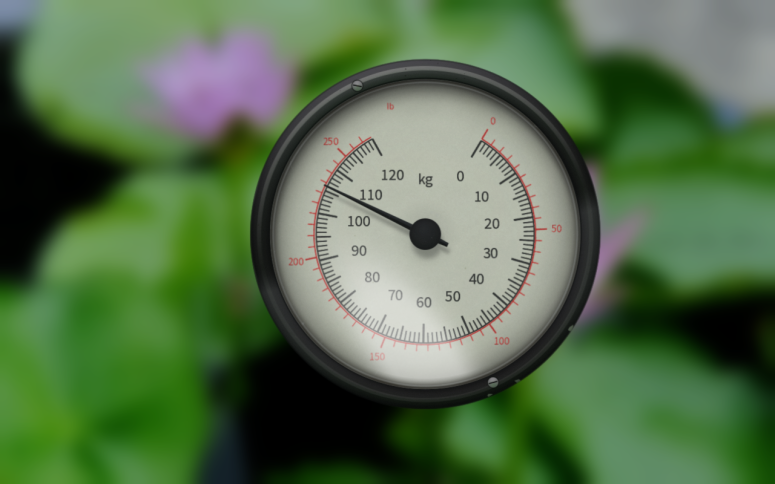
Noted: {"value": 106, "unit": "kg"}
